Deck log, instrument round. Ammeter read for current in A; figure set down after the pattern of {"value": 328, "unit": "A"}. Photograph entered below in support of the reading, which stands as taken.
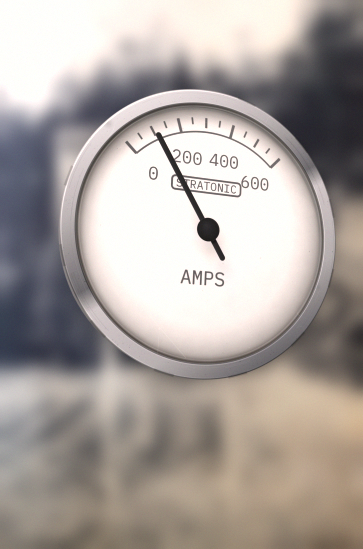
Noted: {"value": 100, "unit": "A"}
